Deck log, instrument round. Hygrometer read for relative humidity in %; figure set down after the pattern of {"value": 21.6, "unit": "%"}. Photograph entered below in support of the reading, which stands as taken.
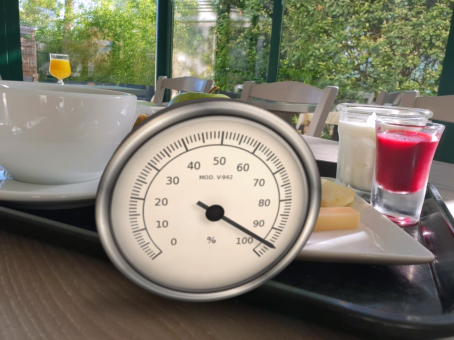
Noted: {"value": 95, "unit": "%"}
